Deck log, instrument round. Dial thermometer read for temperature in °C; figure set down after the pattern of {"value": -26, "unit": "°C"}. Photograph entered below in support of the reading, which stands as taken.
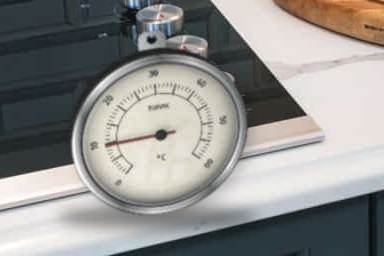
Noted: {"value": 10, "unit": "°C"}
